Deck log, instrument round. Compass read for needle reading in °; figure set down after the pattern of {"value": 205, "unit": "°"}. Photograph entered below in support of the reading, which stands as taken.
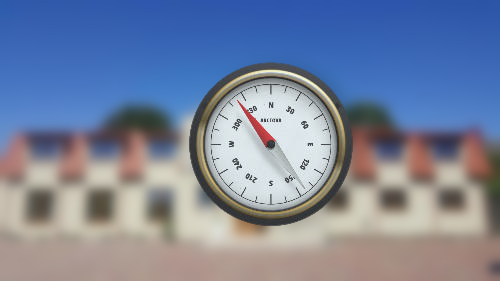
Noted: {"value": 322.5, "unit": "°"}
